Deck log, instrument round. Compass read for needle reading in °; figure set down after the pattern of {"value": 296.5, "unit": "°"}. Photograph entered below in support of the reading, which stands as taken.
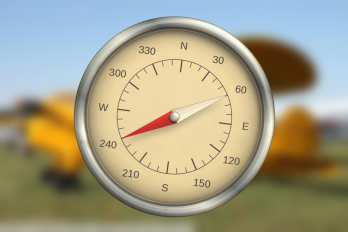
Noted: {"value": 240, "unit": "°"}
